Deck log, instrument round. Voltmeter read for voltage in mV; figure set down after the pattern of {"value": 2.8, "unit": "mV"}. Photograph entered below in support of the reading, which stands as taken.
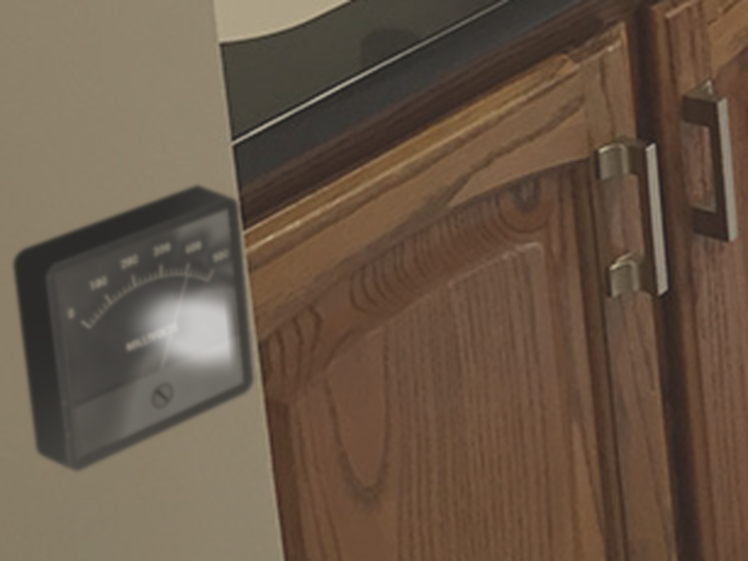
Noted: {"value": 400, "unit": "mV"}
